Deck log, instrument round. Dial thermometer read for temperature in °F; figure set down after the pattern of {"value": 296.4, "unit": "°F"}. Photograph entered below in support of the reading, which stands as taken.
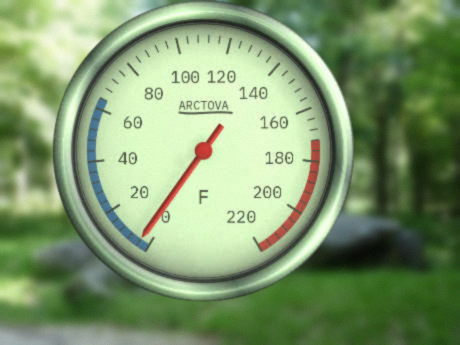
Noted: {"value": 4, "unit": "°F"}
